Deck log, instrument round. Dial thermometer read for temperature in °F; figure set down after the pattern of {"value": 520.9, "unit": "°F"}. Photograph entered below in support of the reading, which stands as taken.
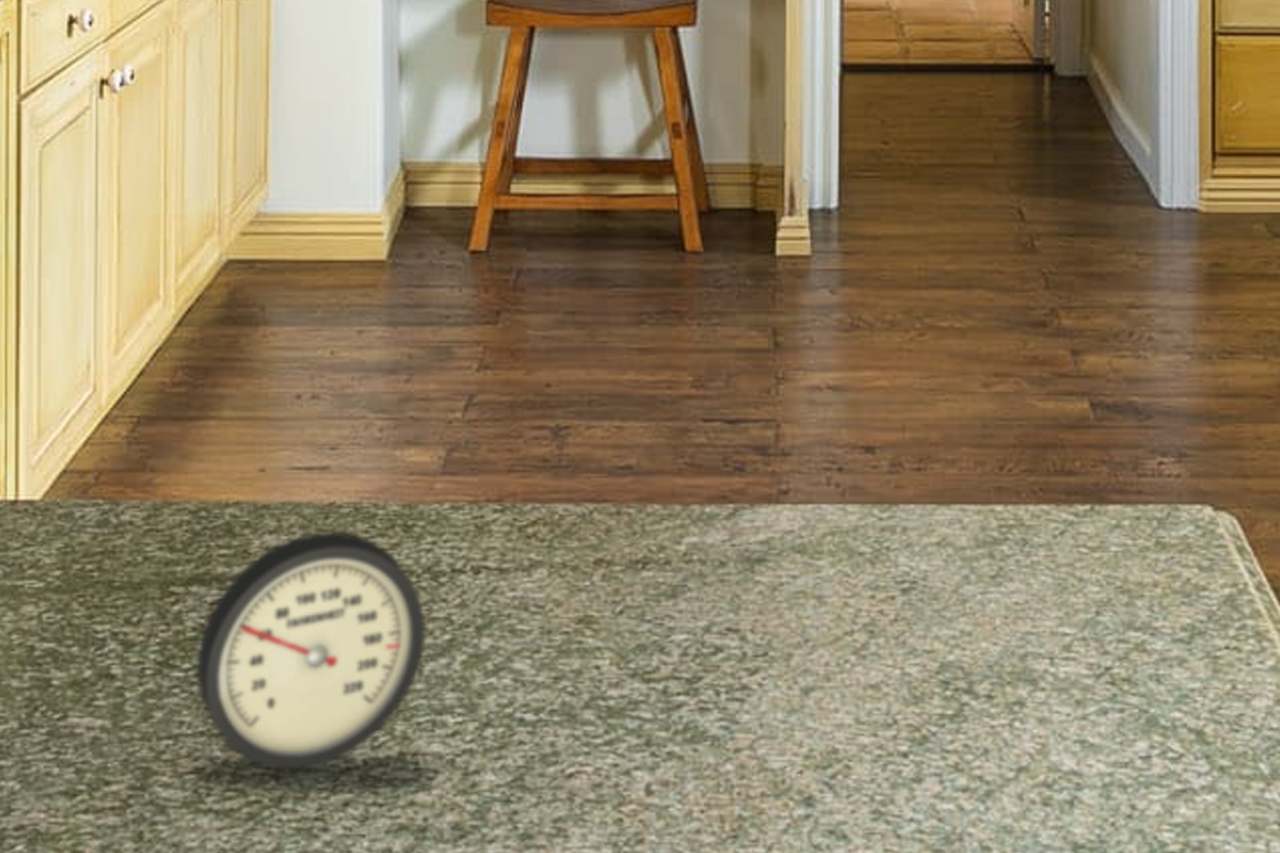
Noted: {"value": 60, "unit": "°F"}
